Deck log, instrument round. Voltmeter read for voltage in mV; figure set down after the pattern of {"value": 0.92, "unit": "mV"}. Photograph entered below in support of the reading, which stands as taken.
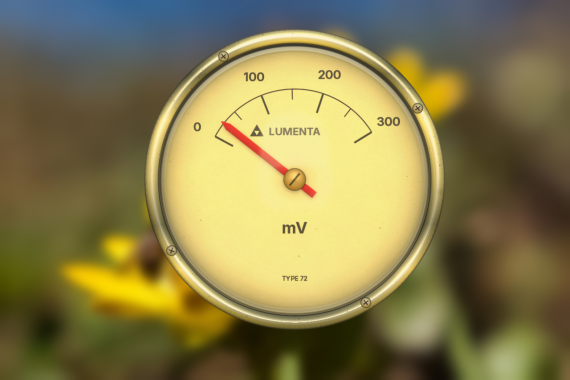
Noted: {"value": 25, "unit": "mV"}
